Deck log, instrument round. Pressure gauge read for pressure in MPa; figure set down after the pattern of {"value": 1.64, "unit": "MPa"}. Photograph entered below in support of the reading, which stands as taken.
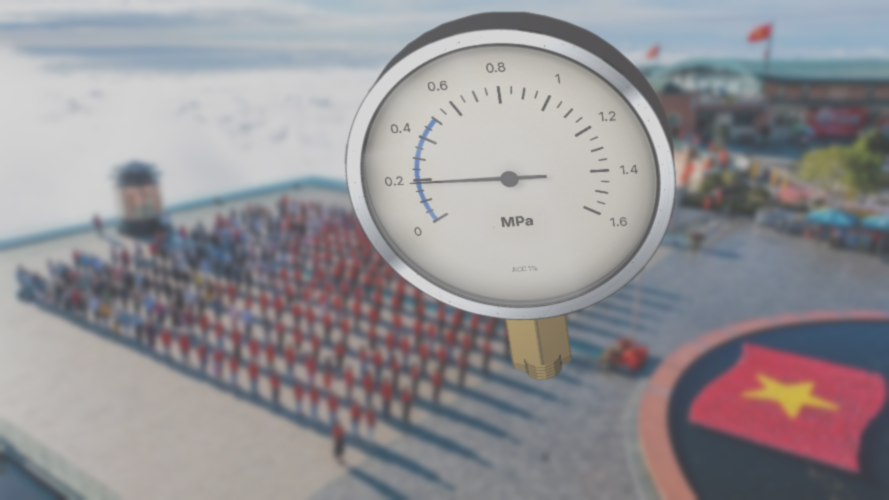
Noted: {"value": 0.2, "unit": "MPa"}
